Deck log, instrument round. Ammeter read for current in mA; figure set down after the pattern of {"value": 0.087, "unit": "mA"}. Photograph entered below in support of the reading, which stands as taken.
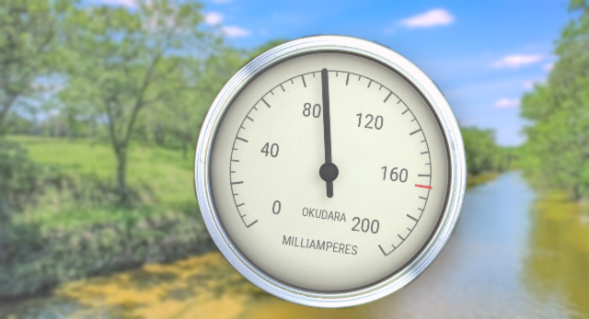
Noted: {"value": 90, "unit": "mA"}
